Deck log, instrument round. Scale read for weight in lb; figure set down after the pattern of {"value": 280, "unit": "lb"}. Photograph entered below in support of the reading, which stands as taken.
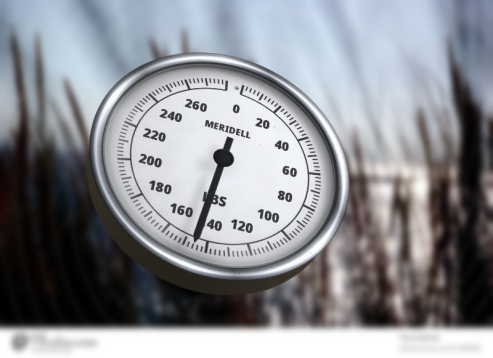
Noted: {"value": 146, "unit": "lb"}
